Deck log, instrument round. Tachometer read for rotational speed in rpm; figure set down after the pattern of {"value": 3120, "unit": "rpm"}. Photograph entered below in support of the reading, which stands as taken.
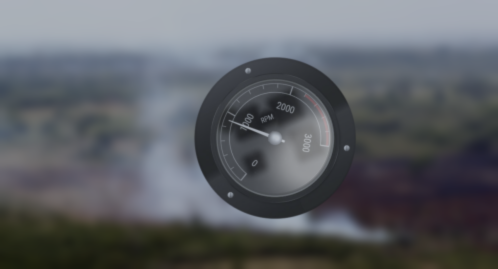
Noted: {"value": 900, "unit": "rpm"}
